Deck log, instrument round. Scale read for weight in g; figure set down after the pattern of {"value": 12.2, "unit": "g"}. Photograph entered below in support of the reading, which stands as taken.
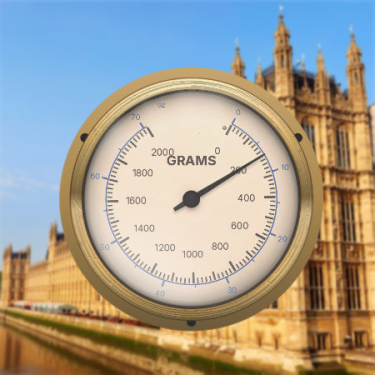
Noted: {"value": 200, "unit": "g"}
